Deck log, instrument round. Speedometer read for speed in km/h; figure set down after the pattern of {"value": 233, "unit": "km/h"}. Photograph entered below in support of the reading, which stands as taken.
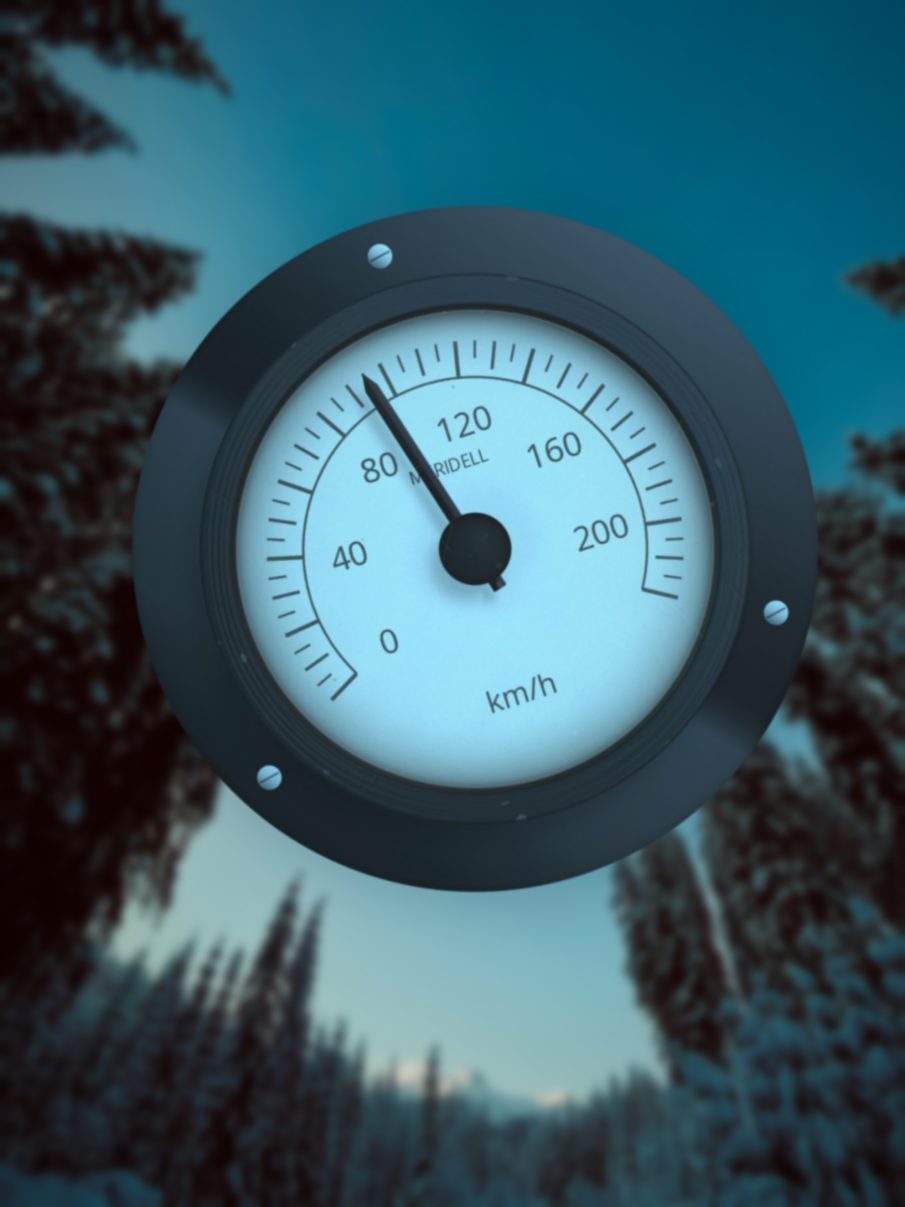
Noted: {"value": 95, "unit": "km/h"}
